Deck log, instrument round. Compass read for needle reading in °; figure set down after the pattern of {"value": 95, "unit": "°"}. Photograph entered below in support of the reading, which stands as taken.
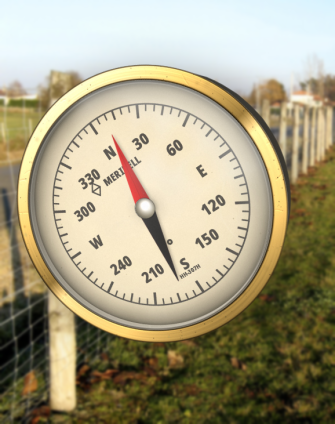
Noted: {"value": 10, "unit": "°"}
